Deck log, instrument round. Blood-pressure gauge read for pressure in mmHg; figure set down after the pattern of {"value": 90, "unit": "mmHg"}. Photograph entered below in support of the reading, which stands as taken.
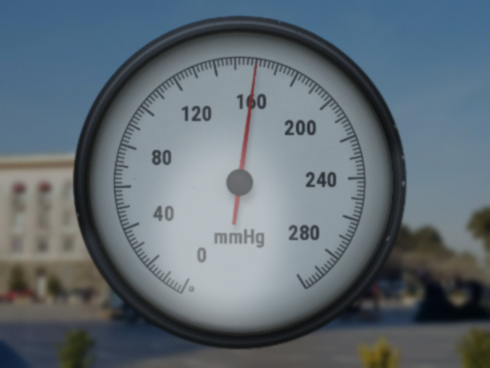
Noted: {"value": 160, "unit": "mmHg"}
